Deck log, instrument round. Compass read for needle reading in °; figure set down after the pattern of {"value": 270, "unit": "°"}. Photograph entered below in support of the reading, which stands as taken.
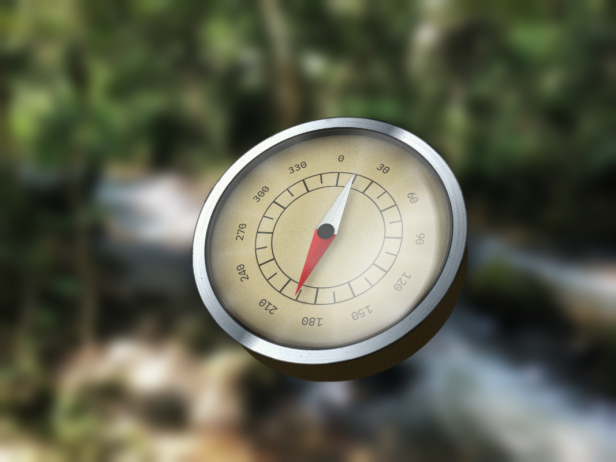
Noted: {"value": 195, "unit": "°"}
